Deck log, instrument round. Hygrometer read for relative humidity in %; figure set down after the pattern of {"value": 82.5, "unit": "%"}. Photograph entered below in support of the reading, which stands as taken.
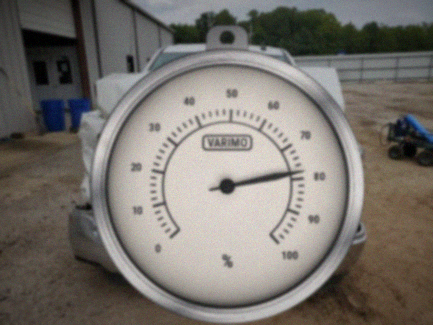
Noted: {"value": 78, "unit": "%"}
